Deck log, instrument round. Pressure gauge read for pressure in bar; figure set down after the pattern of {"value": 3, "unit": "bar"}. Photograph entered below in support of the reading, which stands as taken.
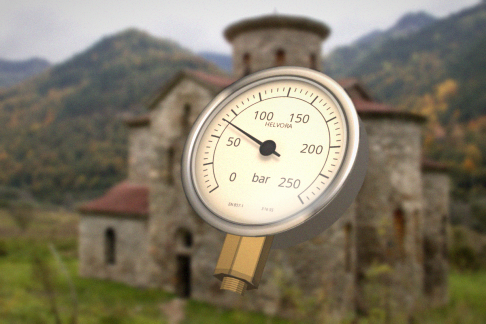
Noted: {"value": 65, "unit": "bar"}
